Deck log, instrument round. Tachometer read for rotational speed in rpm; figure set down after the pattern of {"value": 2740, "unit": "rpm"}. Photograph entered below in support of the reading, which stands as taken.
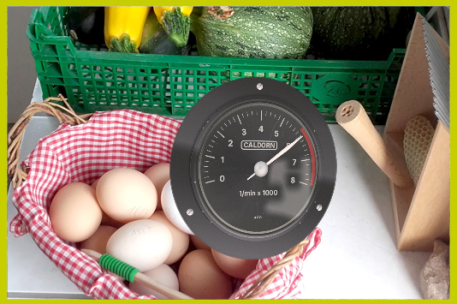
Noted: {"value": 6000, "unit": "rpm"}
